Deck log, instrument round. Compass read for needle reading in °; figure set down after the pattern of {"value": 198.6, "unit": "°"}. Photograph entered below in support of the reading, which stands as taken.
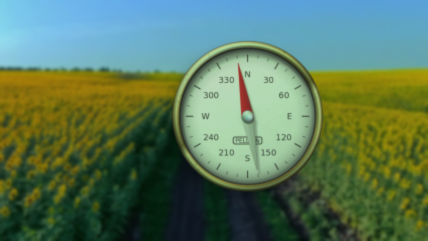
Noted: {"value": 350, "unit": "°"}
